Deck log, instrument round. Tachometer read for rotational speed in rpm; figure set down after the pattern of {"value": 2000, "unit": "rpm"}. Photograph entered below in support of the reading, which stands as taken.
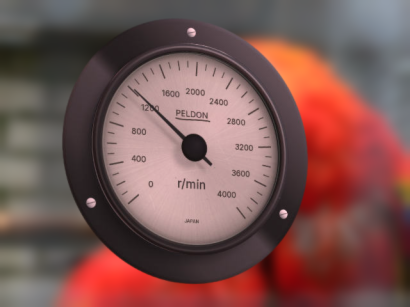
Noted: {"value": 1200, "unit": "rpm"}
